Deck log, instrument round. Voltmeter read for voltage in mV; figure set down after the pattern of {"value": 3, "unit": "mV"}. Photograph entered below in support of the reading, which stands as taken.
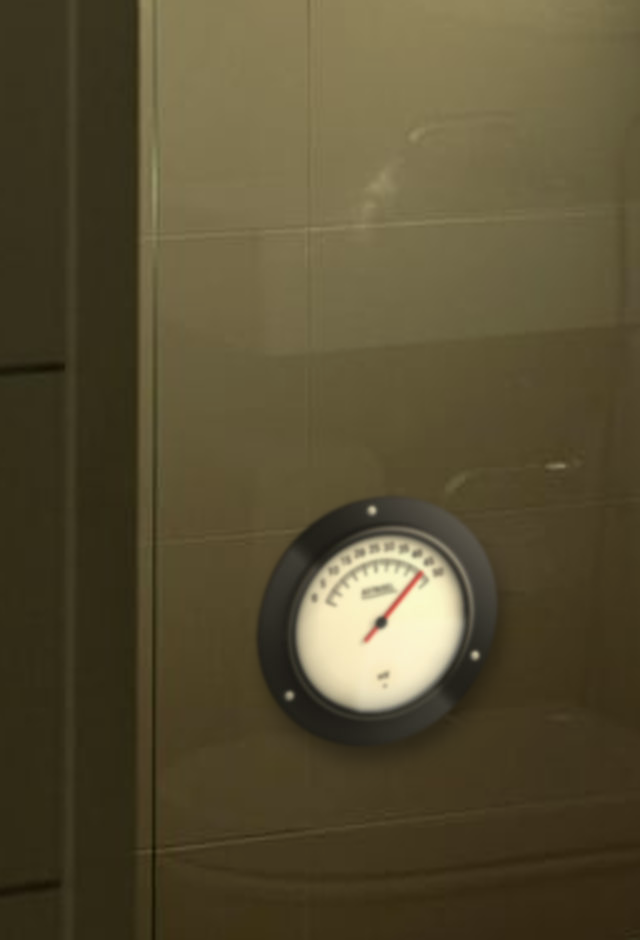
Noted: {"value": 45, "unit": "mV"}
